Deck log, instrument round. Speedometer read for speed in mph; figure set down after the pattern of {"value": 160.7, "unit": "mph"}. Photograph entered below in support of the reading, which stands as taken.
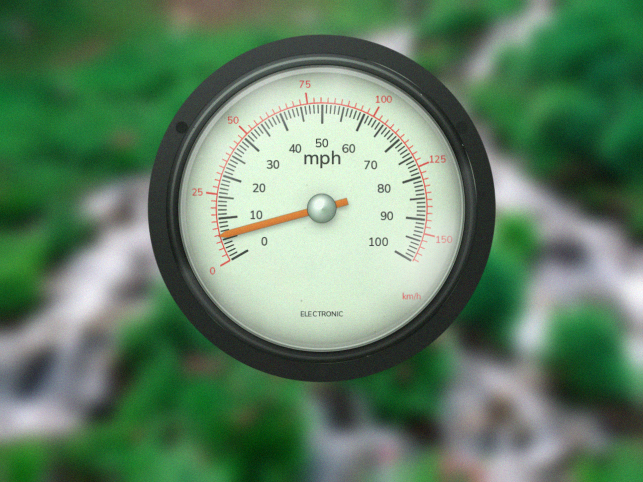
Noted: {"value": 6, "unit": "mph"}
